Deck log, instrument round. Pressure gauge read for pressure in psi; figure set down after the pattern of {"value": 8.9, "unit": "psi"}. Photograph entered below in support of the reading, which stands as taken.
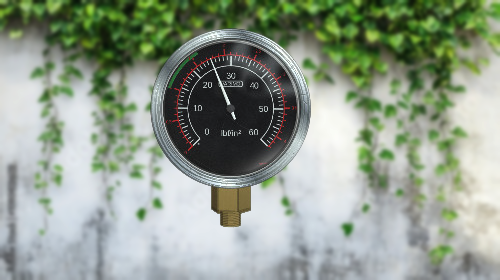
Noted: {"value": 25, "unit": "psi"}
